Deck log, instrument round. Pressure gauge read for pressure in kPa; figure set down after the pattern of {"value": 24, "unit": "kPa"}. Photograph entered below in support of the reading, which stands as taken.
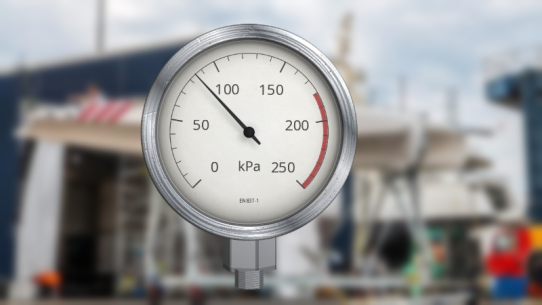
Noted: {"value": 85, "unit": "kPa"}
